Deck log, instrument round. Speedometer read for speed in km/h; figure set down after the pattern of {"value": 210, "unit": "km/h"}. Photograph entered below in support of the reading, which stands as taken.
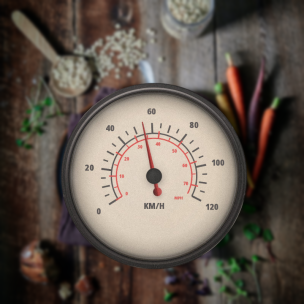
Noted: {"value": 55, "unit": "km/h"}
